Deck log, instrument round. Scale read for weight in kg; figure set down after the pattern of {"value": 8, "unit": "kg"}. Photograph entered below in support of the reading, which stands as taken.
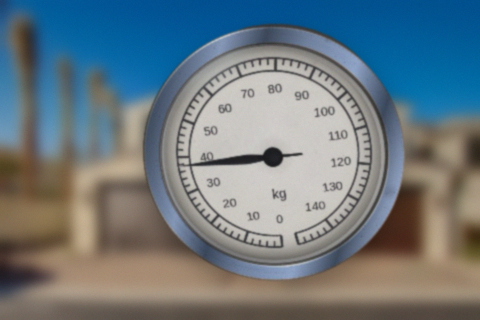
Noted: {"value": 38, "unit": "kg"}
